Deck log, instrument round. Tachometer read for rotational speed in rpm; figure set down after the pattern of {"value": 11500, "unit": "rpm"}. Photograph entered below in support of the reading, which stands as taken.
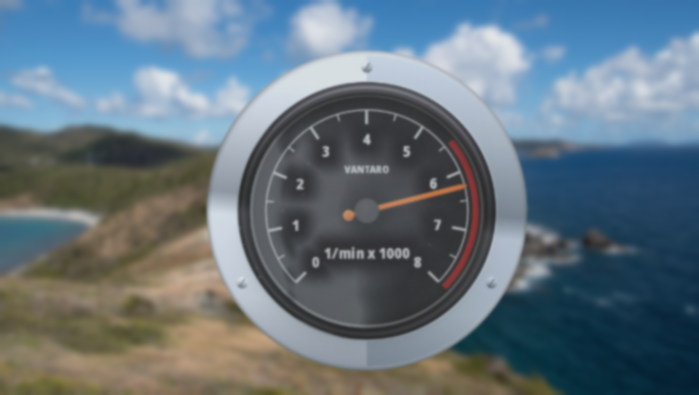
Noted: {"value": 6250, "unit": "rpm"}
